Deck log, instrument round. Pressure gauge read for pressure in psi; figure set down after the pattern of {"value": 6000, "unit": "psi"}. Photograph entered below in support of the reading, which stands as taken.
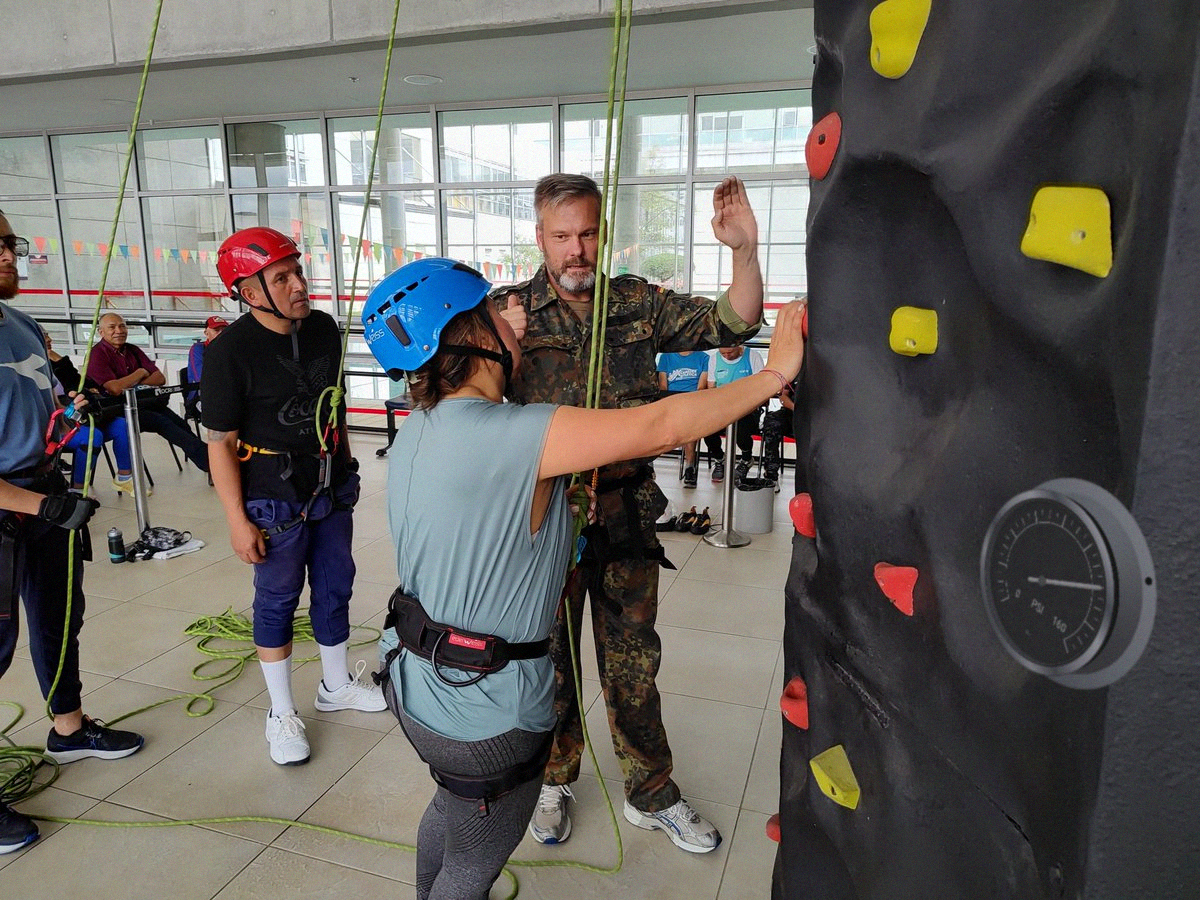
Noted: {"value": 120, "unit": "psi"}
